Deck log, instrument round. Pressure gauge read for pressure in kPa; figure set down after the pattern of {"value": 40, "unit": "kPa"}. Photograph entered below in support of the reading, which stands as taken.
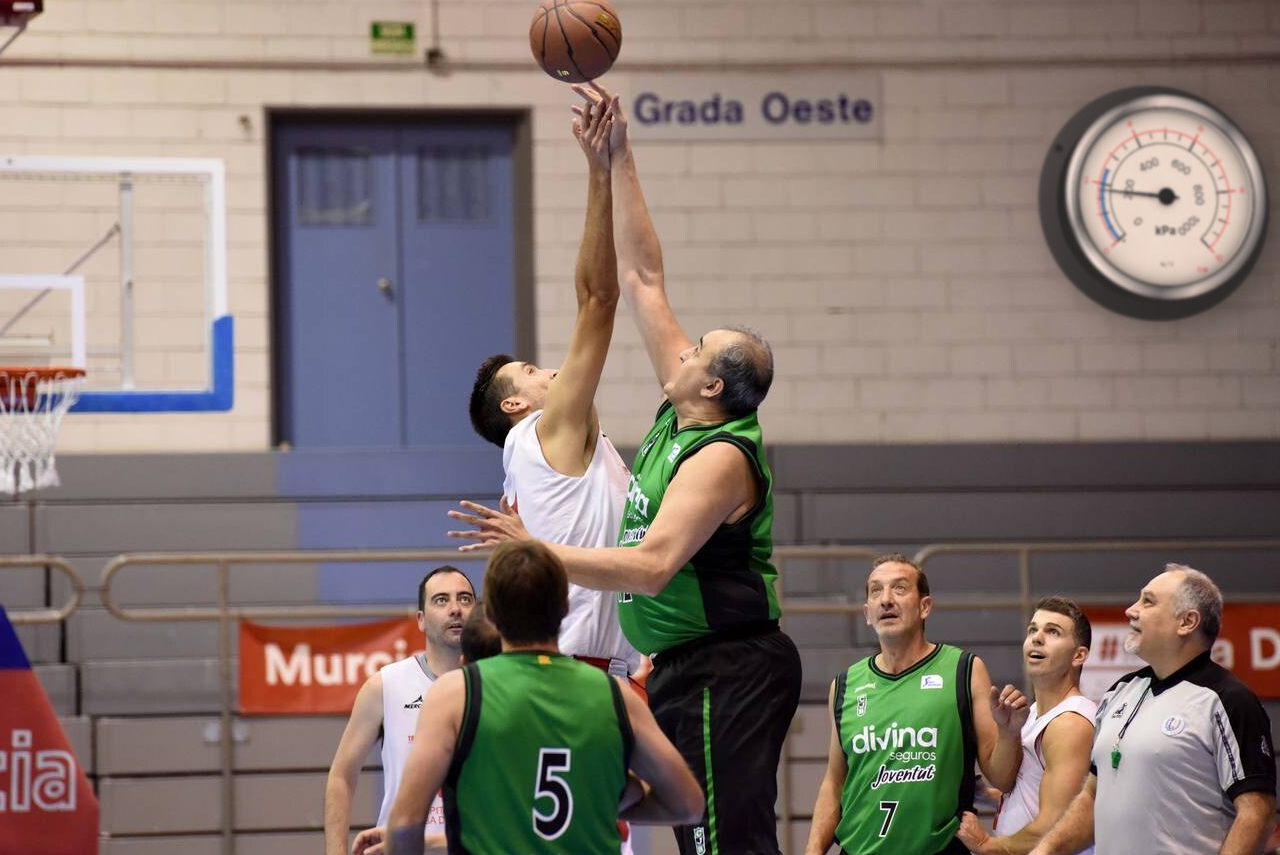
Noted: {"value": 175, "unit": "kPa"}
